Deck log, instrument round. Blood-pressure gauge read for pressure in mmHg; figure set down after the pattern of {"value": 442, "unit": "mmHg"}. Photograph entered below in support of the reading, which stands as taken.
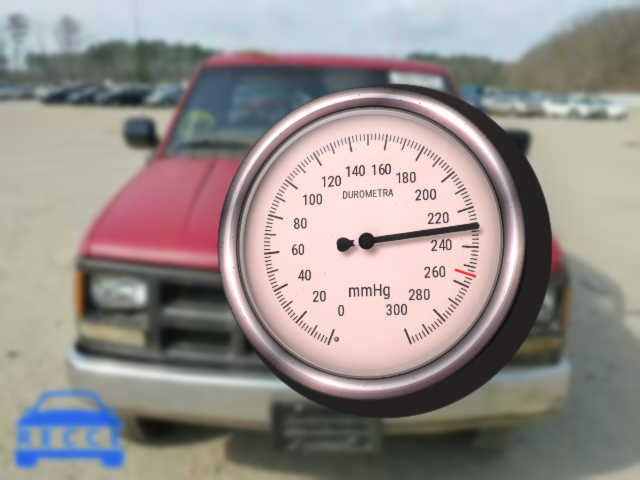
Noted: {"value": 230, "unit": "mmHg"}
